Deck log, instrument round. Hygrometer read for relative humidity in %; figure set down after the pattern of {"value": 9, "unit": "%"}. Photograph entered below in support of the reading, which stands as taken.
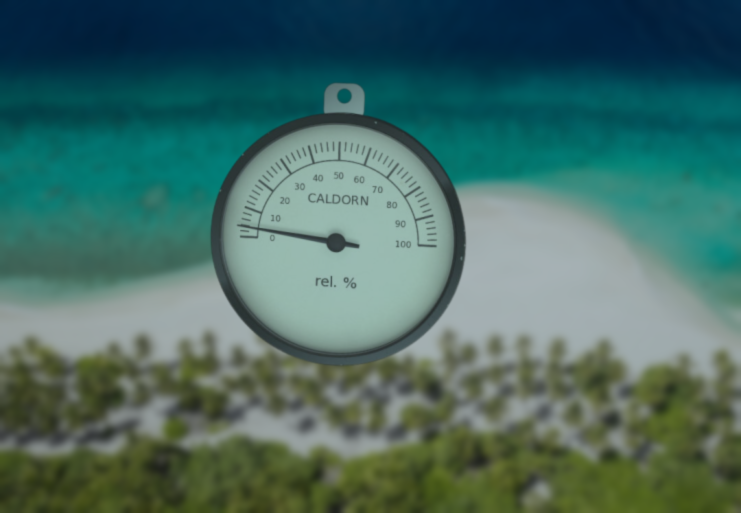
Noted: {"value": 4, "unit": "%"}
